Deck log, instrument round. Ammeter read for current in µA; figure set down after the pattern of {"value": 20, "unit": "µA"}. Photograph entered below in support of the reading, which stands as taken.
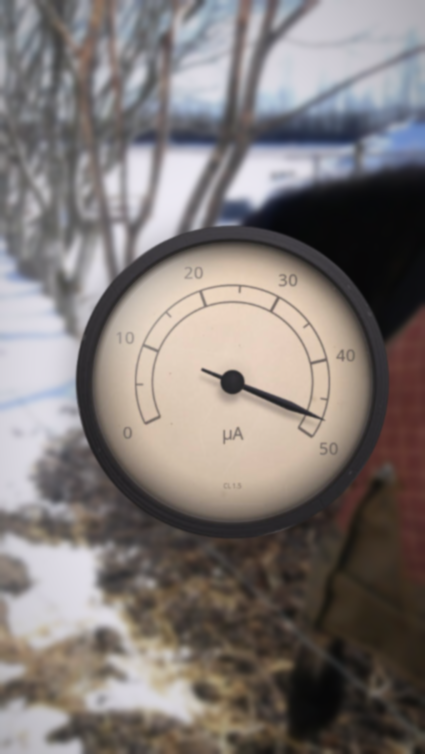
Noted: {"value": 47.5, "unit": "µA"}
